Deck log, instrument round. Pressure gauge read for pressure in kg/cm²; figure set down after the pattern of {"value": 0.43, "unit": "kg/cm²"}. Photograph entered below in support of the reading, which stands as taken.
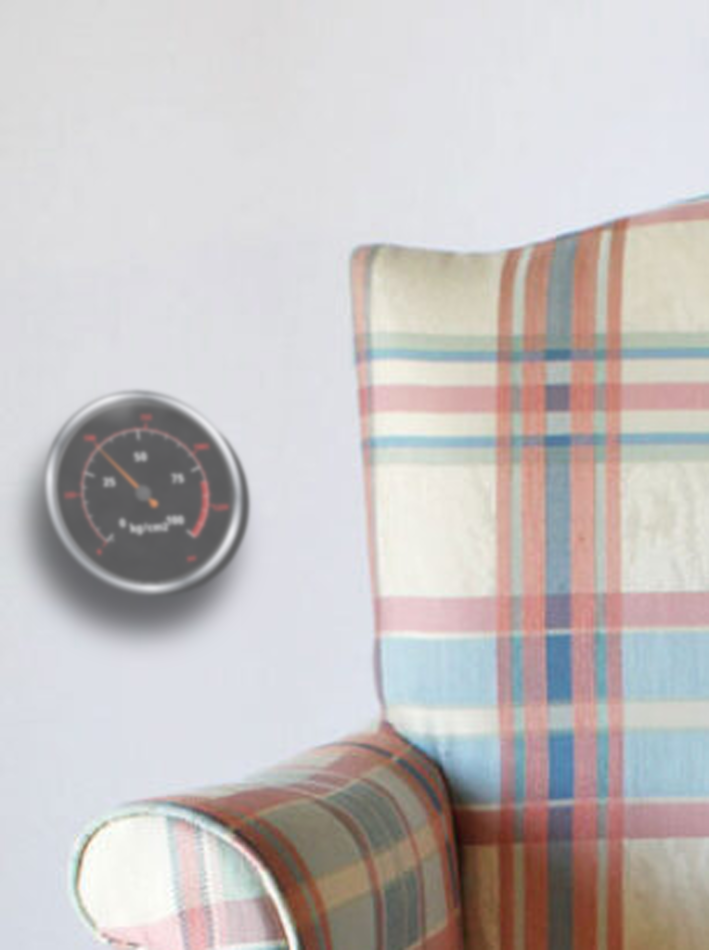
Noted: {"value": 35, "unit": "kg/cm²"}
